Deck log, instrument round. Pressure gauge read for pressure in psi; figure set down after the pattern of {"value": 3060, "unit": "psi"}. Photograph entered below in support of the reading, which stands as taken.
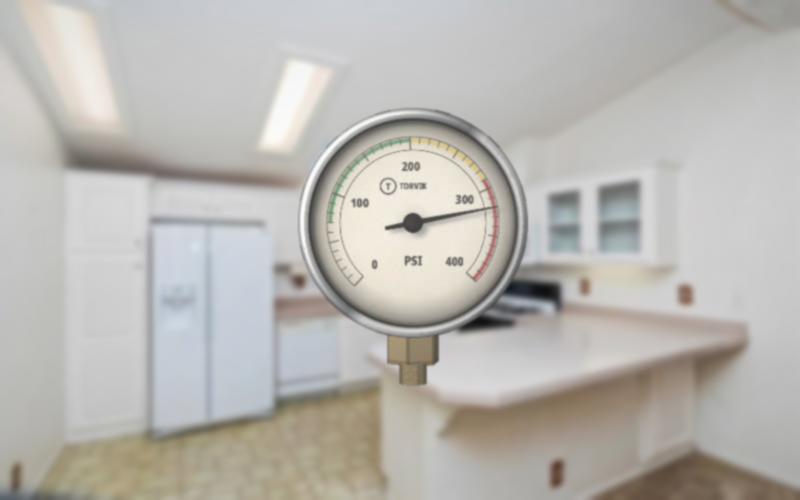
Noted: {"value": 320, "unit": "psi"}
